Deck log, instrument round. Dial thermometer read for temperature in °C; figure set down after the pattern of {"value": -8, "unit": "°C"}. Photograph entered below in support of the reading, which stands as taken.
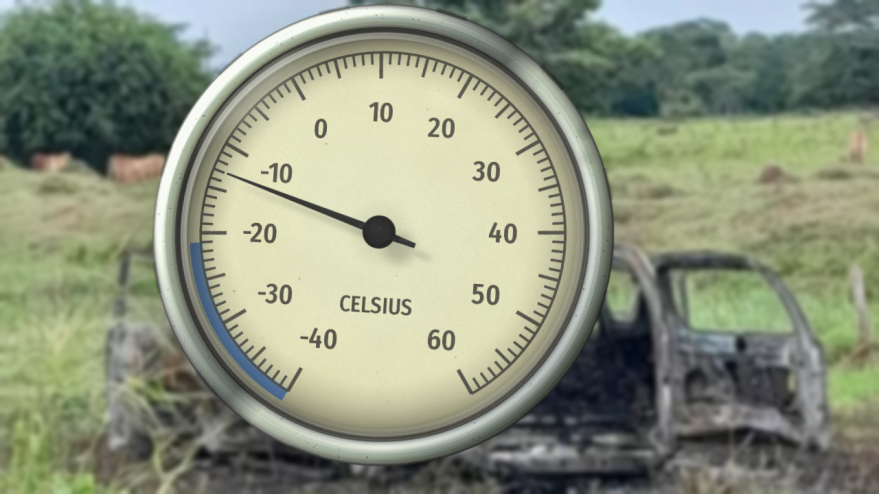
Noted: {"value": -13, "unit": "°C"}
